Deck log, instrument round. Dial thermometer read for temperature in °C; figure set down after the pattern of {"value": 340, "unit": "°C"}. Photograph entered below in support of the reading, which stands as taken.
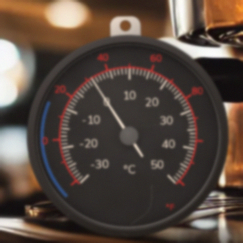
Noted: {"value": 0, "unit": "°C"}
